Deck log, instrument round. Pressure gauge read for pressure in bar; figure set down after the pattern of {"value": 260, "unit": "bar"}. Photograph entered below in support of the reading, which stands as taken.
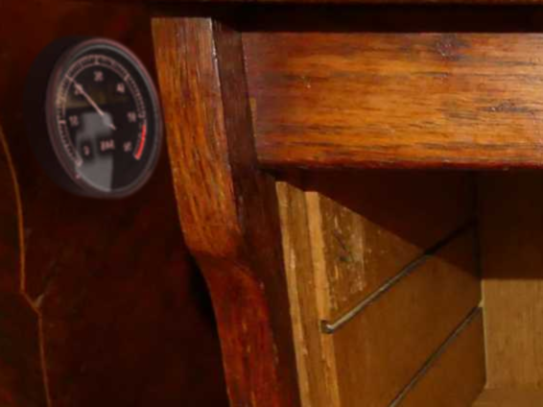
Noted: {"value": 20, "unit": "bar"}
